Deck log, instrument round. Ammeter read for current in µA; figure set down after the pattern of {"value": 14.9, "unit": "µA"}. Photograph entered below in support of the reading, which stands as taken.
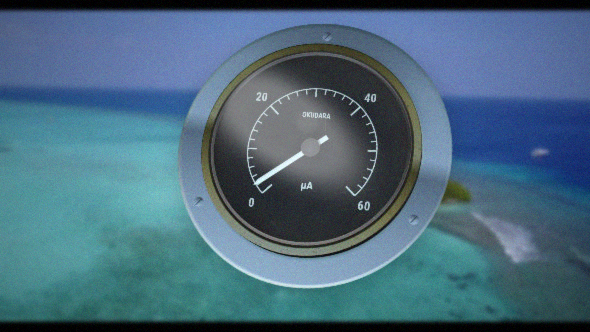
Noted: {"value": 2, "unit": "µA"}
